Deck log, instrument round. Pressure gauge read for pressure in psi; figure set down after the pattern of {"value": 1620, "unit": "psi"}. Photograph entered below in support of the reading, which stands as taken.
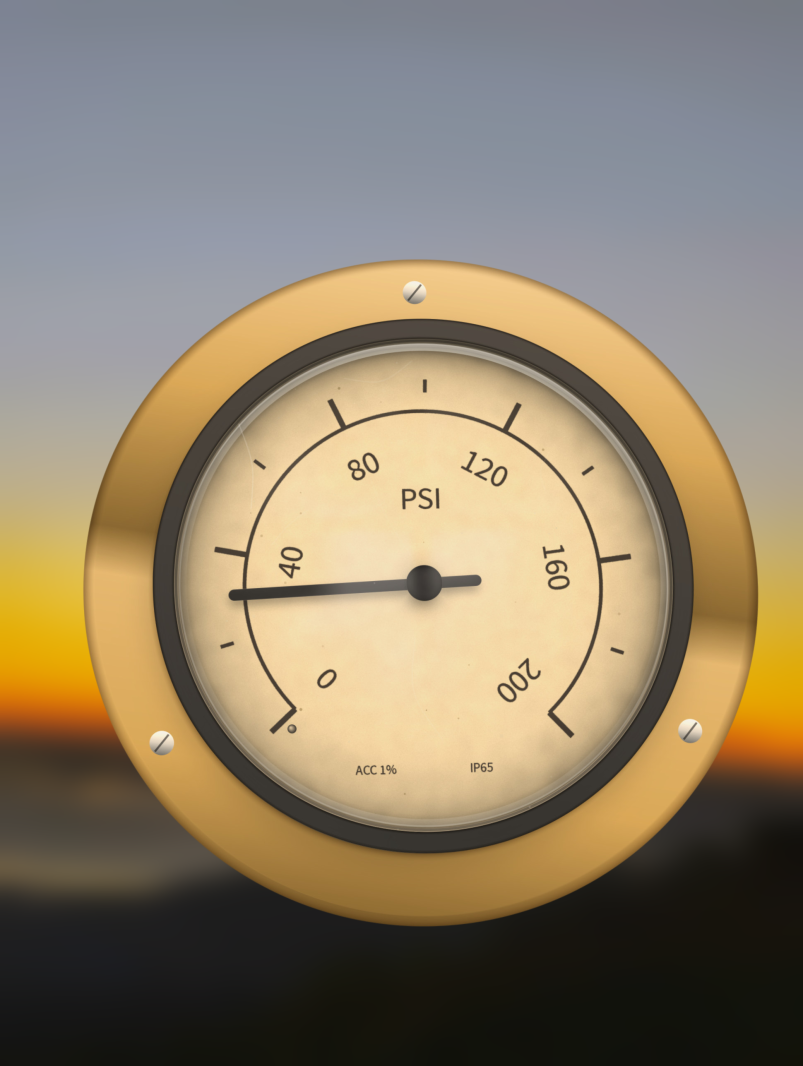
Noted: {"value": 30, "unit": "psi"}
